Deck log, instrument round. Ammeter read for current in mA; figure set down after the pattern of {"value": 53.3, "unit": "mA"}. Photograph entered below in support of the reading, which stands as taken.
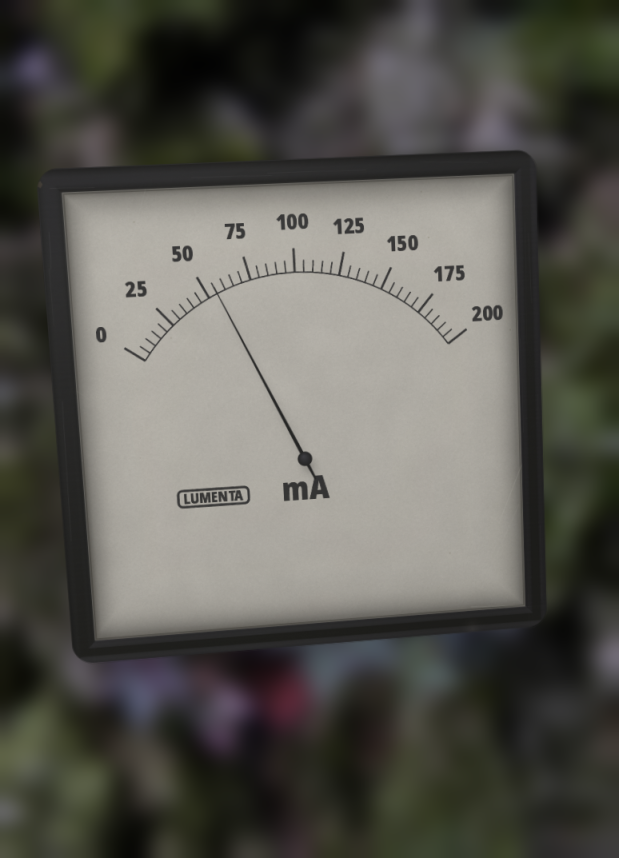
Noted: {"value": 55, "unit": "mA"}
